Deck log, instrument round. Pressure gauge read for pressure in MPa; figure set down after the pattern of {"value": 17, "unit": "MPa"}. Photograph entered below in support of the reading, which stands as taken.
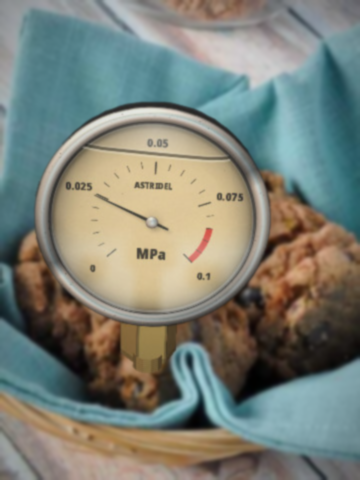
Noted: {"value": 0.025, "unit": "MPa"}
